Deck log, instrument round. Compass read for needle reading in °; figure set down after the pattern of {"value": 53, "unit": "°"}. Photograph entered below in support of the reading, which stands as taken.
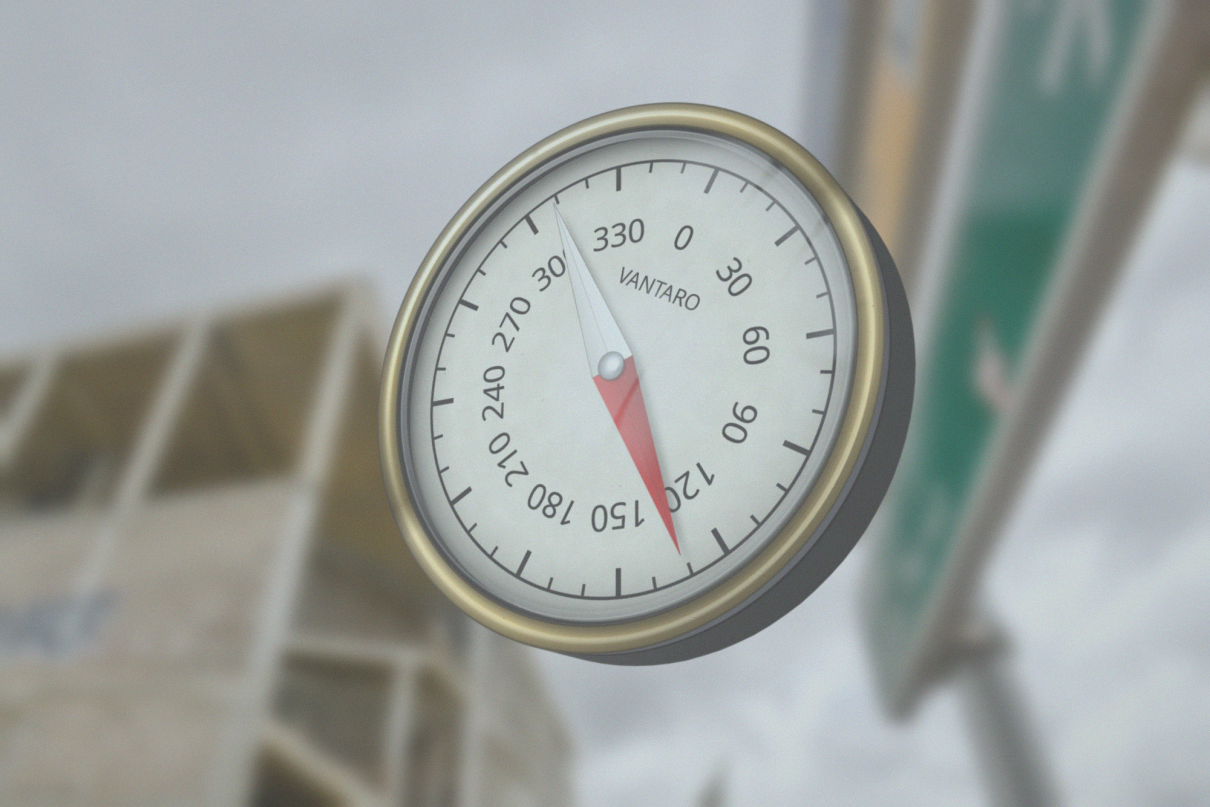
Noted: {"value": 130, "unit": "°"}
